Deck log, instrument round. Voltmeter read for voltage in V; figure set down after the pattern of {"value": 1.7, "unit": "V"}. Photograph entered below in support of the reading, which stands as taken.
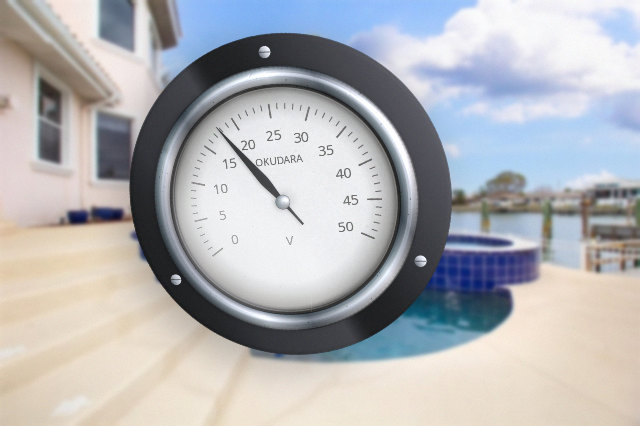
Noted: {"value": 18, "unit": "V"}
